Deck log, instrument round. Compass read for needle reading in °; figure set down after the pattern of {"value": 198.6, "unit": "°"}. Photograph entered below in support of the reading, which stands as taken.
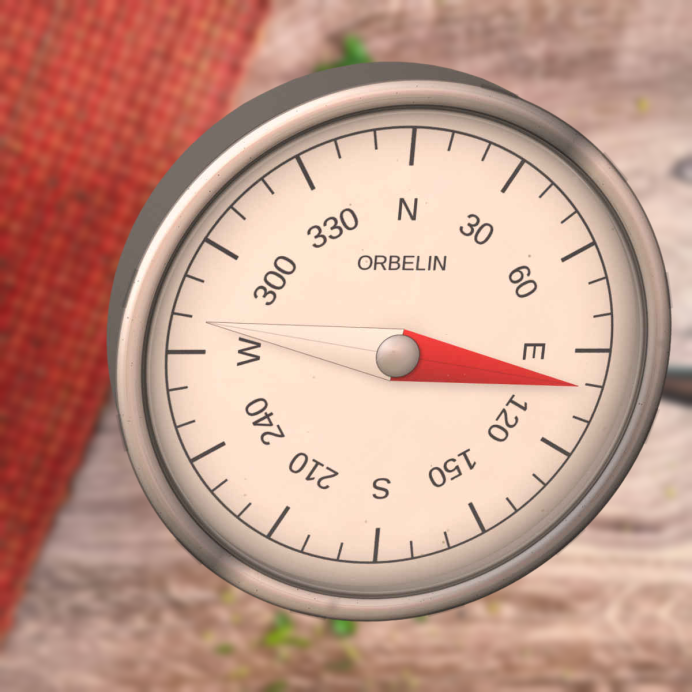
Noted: {"value": 100, "unit": "°"}
